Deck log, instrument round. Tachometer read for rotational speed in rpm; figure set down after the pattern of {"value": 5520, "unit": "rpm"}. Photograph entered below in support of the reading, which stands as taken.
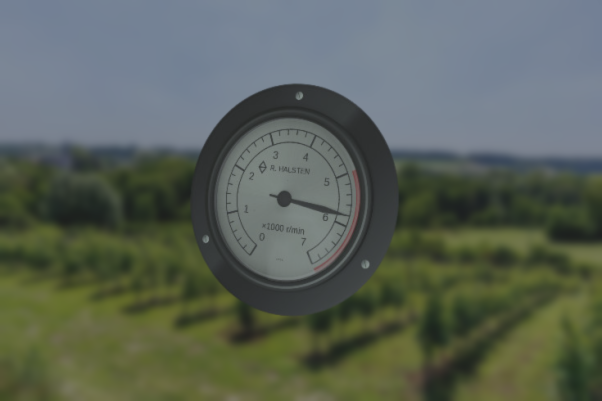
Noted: {"value": 5800, "unit": "rpm"}
